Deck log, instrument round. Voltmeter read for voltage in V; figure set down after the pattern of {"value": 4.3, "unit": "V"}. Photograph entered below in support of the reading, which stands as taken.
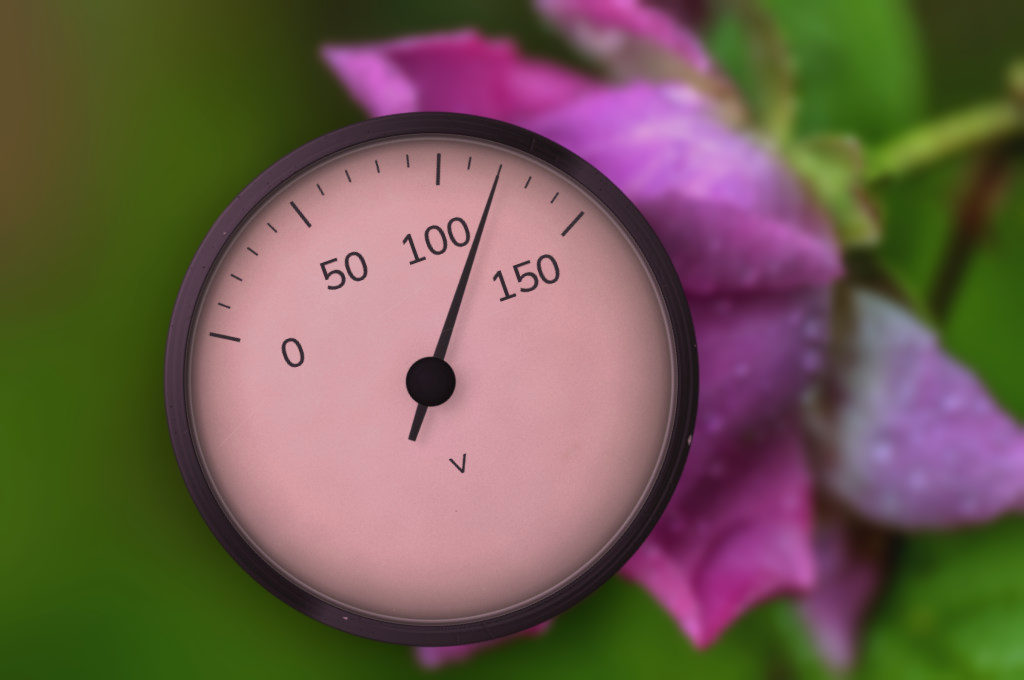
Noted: {"value": 120, "unit": "V"}
